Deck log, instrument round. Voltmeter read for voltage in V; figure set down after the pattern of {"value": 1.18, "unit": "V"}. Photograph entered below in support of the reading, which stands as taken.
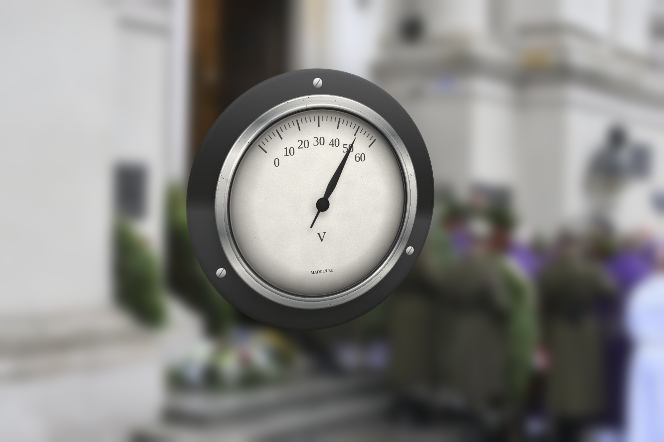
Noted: {"value": 50, "unit": "V"}
